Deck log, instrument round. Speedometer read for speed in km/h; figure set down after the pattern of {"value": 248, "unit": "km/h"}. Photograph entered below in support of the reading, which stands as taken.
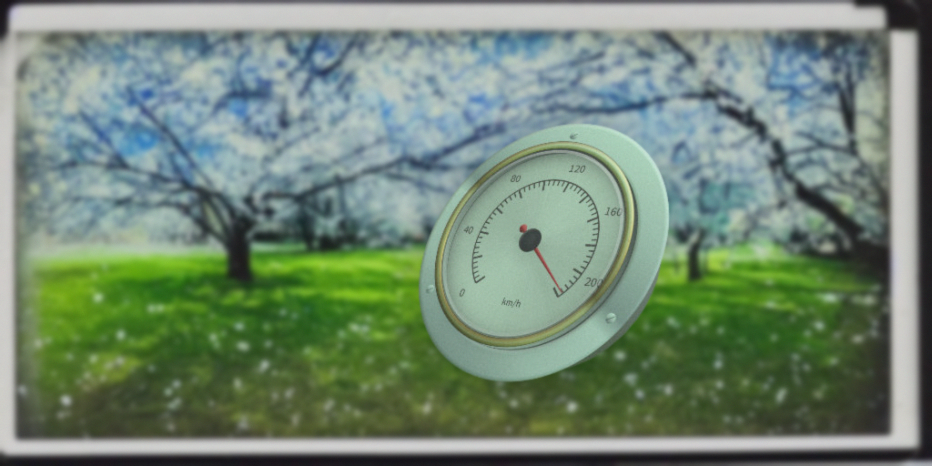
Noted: {"value": 216, "unit": "km/h"}
